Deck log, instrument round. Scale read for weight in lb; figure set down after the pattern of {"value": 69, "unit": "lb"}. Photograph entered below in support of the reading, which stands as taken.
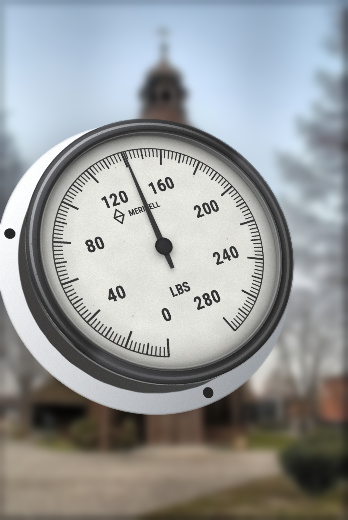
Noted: {"value": 140, "unit": "lb"}
